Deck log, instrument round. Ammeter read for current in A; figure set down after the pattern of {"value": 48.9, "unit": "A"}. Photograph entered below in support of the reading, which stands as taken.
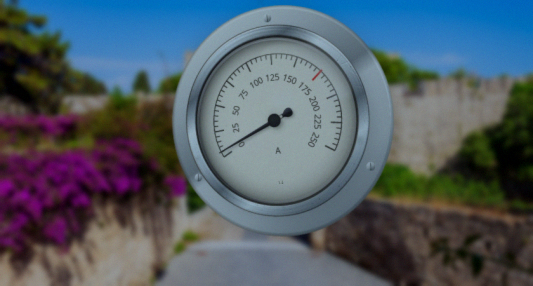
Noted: {"value": 5, "unit": "A"}
